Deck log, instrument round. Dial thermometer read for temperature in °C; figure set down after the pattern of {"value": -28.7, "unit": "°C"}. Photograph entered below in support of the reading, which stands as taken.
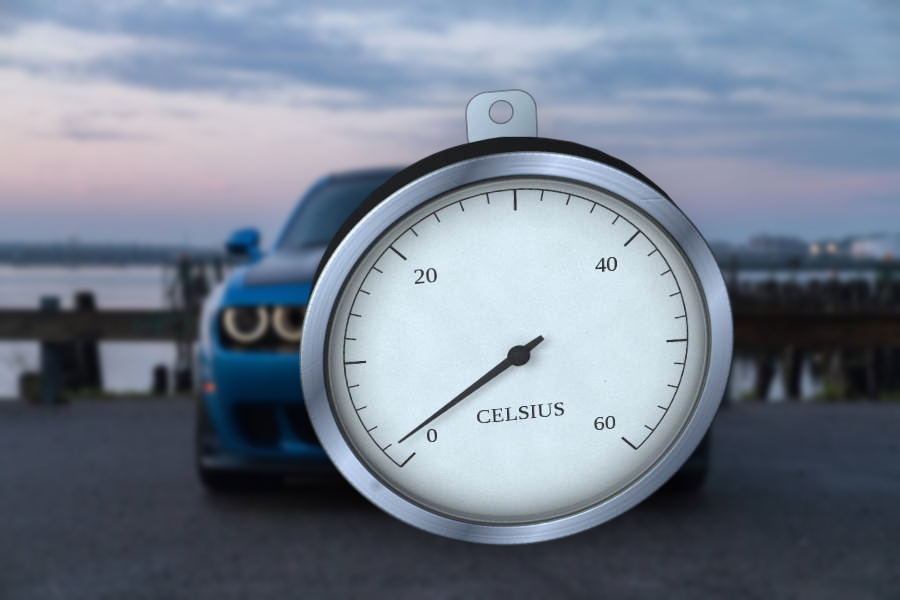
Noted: {"value": 2, "unit": "°C"}
